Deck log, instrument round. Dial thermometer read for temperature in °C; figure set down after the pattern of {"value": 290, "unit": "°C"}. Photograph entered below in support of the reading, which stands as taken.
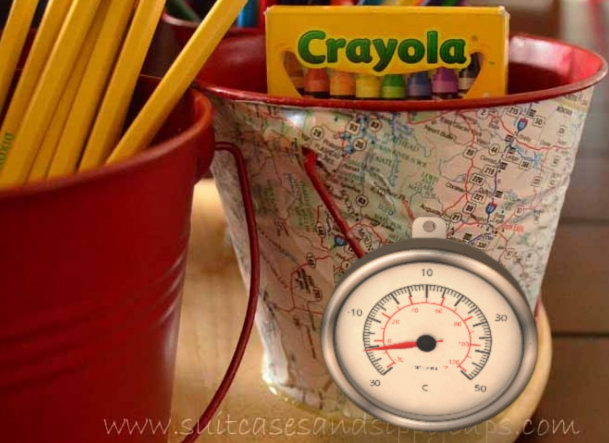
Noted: {"value": -20, "unit": "°C"}
